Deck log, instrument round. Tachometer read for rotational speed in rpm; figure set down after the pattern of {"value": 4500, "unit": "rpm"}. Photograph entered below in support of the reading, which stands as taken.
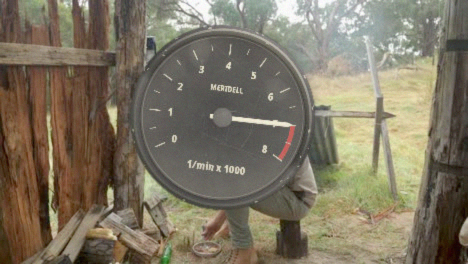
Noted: {"value": 7000, "unit": "rpm"}
